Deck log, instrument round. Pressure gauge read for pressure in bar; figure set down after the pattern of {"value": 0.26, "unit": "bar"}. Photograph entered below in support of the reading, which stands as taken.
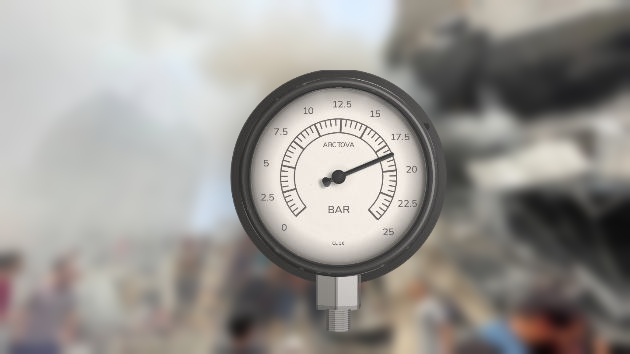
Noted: {"value": 18.5, "unit": "bar"}
